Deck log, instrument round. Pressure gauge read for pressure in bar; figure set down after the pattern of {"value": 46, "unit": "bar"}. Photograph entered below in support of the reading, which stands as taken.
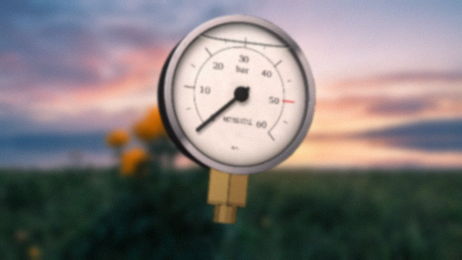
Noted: {"value": 0, "unit": "bar"}
